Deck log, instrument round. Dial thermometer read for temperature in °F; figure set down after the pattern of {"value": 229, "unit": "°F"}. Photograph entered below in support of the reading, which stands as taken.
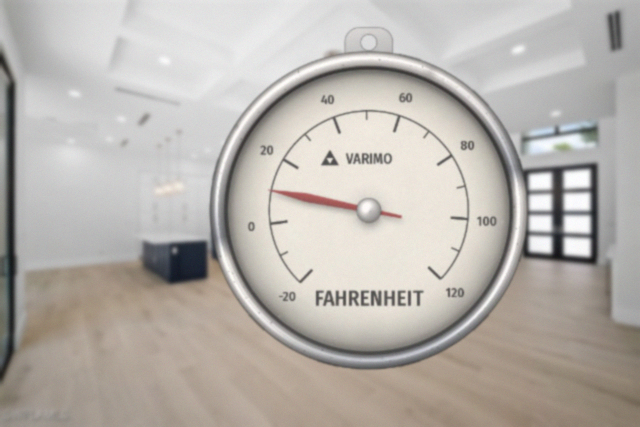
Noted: {"value": 10, "unit": "°F"}
